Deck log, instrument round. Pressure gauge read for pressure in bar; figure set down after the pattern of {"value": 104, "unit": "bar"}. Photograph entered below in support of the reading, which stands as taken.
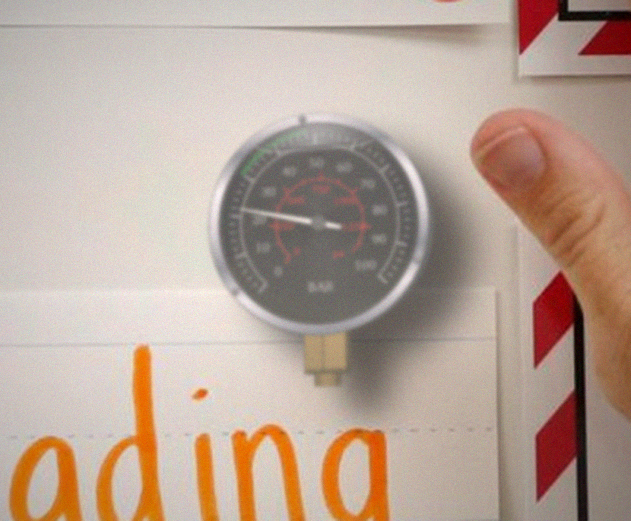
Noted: {"value": 22, "unit": "bar"}
